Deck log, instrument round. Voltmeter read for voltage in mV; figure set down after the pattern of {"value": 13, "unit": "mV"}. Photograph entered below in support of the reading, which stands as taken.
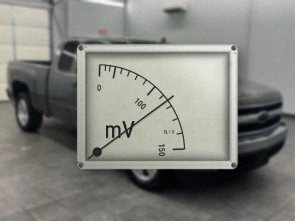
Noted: {"value": 115, "unit": "mV"}
